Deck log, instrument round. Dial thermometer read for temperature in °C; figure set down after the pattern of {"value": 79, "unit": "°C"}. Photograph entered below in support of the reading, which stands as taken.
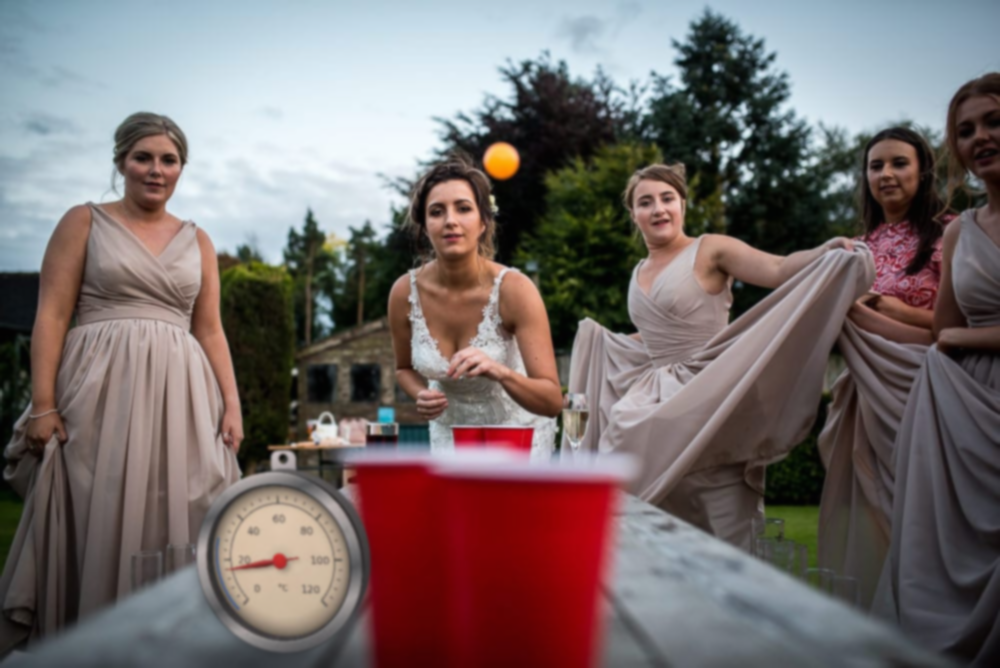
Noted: {"value": 16, "unit": "°C"}
